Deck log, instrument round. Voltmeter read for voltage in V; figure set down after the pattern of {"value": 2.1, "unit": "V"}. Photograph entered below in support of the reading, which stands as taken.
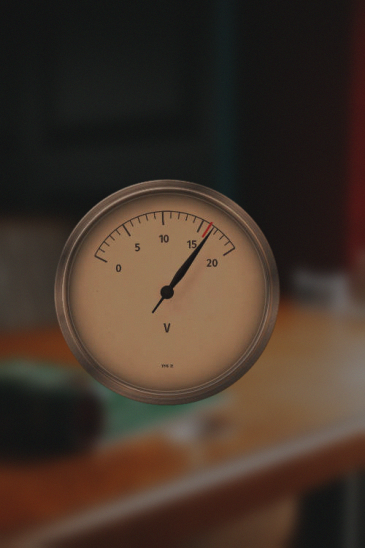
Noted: {"value": 16.5, "unit": "V"}
